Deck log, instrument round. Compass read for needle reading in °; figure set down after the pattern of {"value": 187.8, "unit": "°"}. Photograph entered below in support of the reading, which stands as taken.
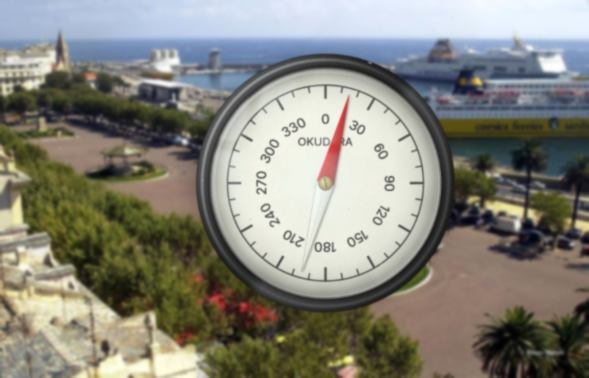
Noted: {"value": 15, "unit": "°"}
